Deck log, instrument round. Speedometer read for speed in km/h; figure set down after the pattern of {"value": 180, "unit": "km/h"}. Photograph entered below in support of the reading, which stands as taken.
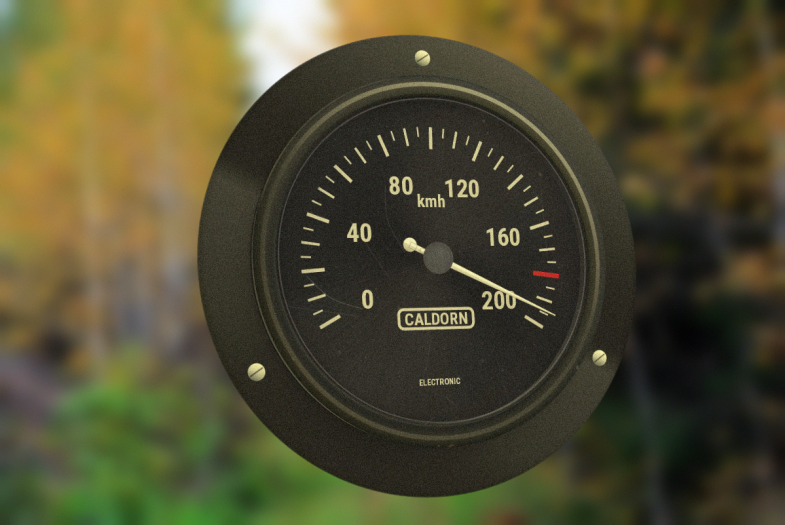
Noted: {"value": 195, "unit": "km/h"}
